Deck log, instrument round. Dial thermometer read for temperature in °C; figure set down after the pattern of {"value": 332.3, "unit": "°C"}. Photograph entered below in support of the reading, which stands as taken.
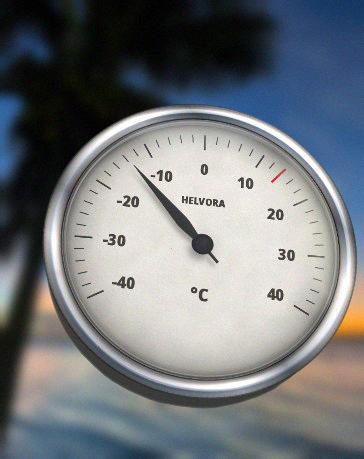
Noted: {"value": -14, "unit": "°C"}
